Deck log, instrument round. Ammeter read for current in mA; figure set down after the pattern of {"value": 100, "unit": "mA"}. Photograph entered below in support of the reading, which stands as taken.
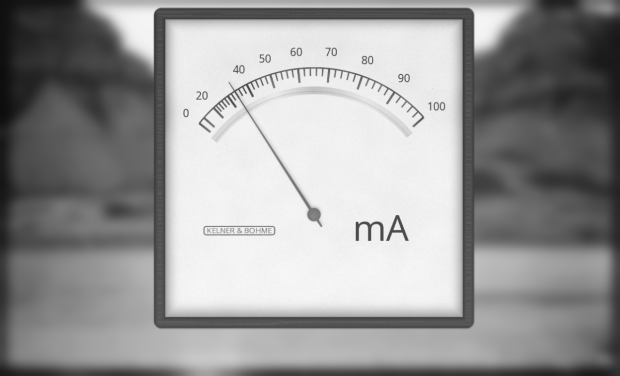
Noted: {"value": 34, "unit": "mA"}
